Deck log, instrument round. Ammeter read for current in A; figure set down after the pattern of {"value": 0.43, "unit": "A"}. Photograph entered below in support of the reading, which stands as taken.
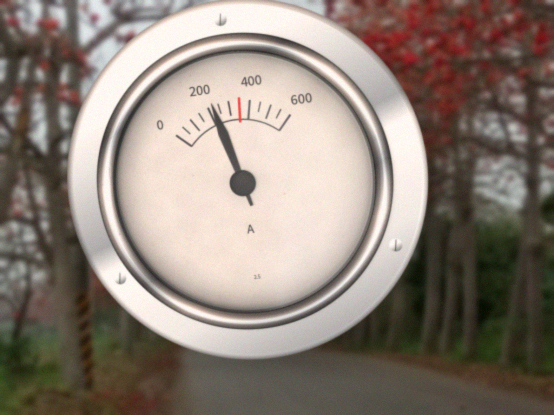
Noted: {"value": 225, "unit": "A"}
